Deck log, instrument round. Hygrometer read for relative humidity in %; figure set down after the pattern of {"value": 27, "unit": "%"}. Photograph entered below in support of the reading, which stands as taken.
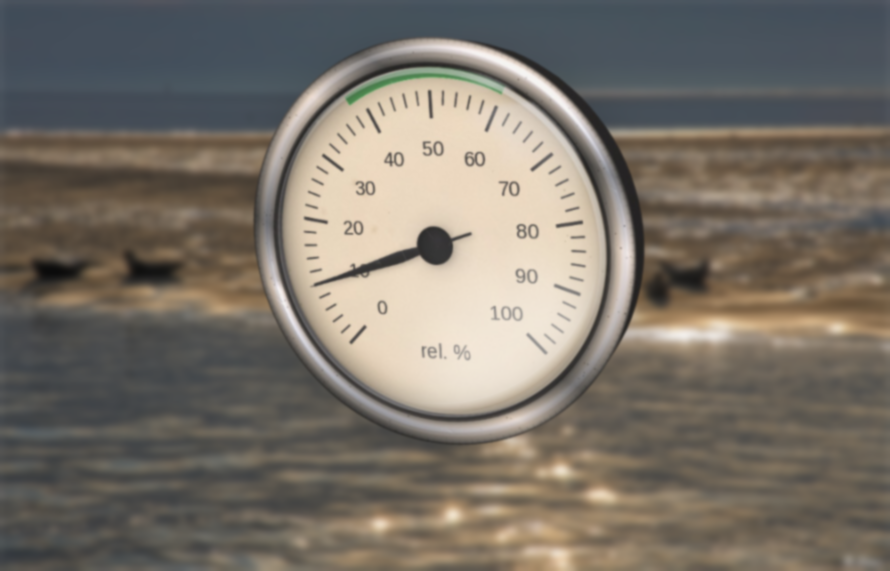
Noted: {"value": 10, "unit": "%"}
